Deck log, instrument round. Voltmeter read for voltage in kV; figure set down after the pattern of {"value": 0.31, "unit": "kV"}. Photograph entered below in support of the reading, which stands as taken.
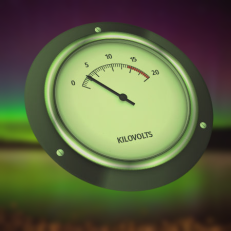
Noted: {"value": 2.5, "unit": "kV"}
